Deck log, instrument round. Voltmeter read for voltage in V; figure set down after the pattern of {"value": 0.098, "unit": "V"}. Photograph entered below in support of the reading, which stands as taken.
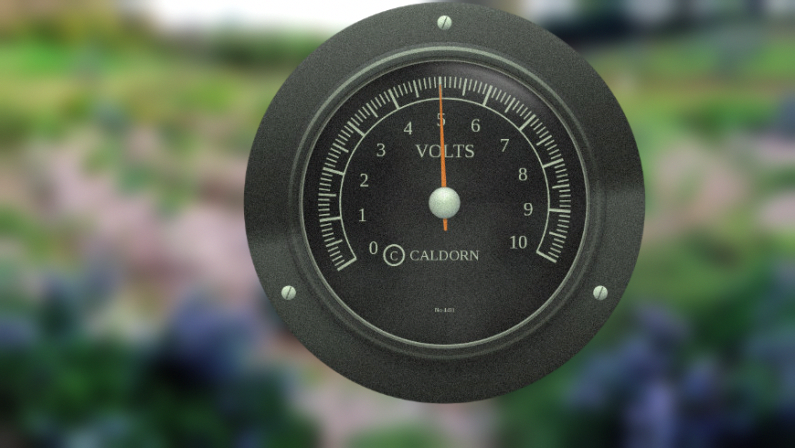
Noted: {"value": 5, "unit": "V"}
